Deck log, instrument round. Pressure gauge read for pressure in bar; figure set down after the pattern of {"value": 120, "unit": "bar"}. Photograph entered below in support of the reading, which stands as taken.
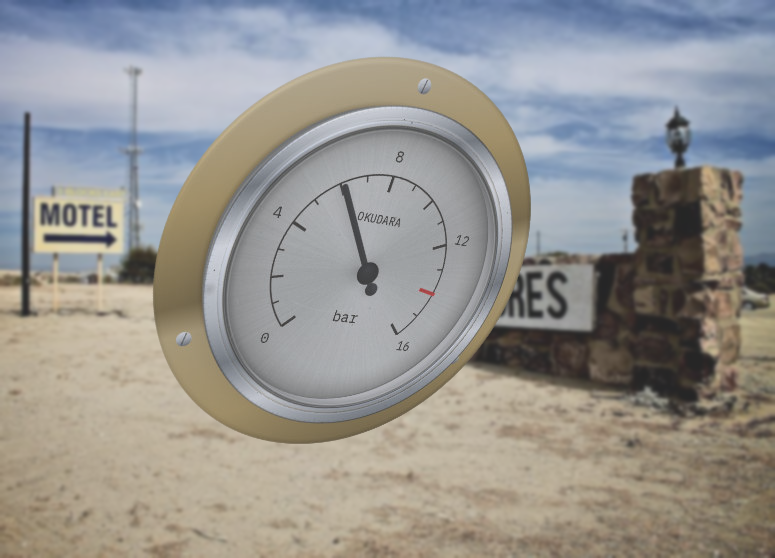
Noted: {"value": 6, "unit": "bar"}
